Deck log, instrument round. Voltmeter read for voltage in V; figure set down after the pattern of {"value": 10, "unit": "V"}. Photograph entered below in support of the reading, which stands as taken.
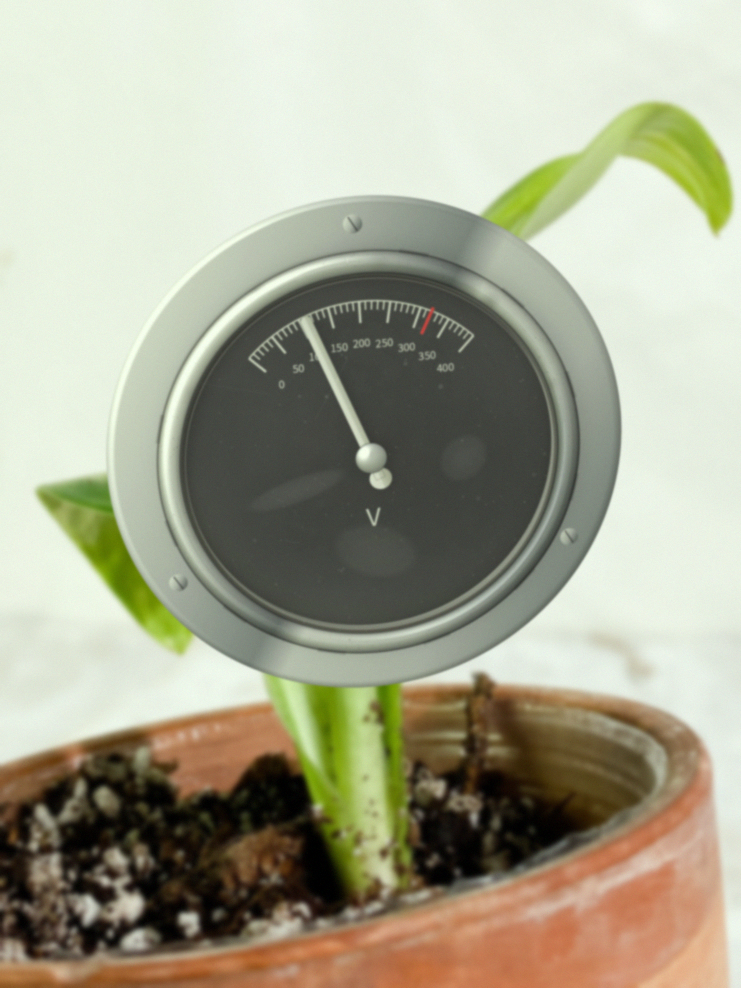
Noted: {"value": 110, "unit": "V"}
